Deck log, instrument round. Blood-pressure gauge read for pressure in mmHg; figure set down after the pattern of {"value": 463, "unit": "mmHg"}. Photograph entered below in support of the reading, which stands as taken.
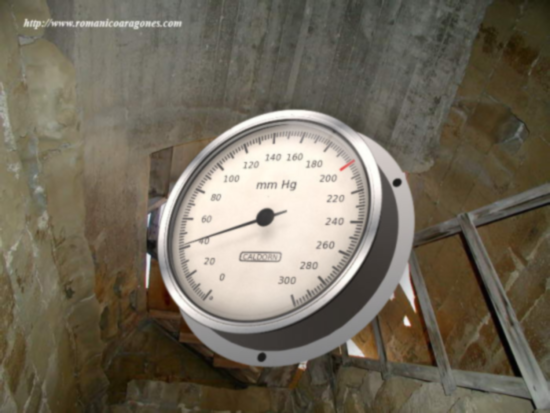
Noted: {"value": 40, "unit": "mmHg"}
